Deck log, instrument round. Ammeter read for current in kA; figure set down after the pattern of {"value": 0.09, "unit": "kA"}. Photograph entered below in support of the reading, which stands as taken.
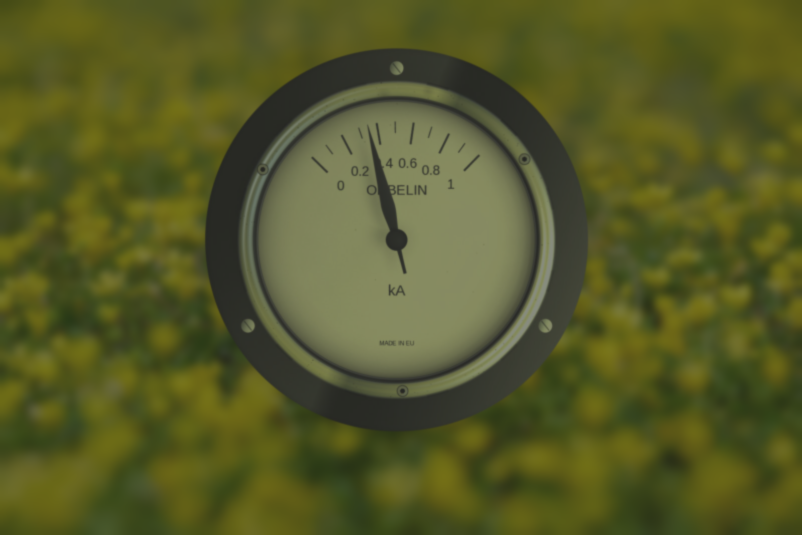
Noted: {"value": 0.35, "unit": "kA"}
